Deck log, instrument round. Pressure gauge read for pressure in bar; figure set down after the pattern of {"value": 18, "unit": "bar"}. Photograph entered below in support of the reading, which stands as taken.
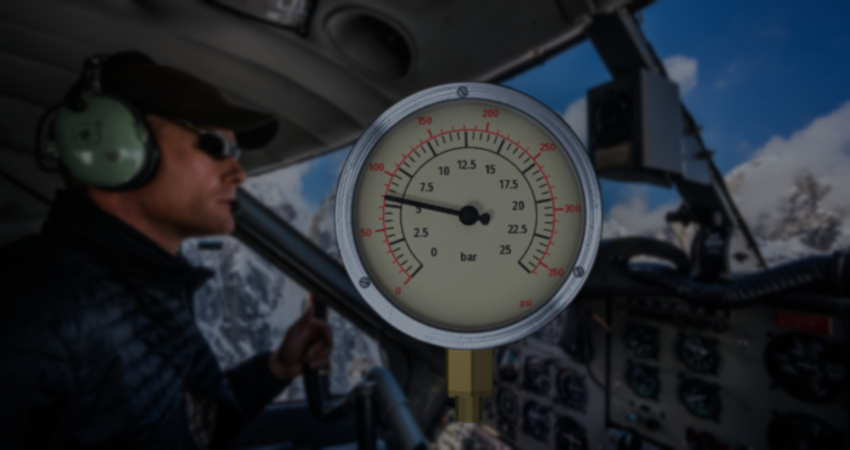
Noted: {"value": 5.5, "unit": "bar"}
